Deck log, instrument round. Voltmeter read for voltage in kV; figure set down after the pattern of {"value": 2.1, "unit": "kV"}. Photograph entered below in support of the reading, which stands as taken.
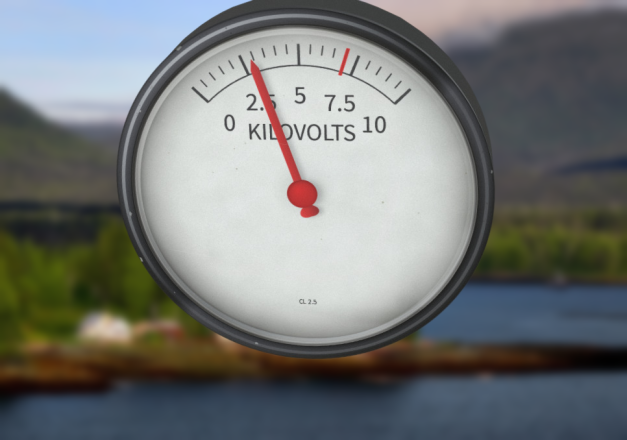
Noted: {"value": 3, "unit": "kV"}
